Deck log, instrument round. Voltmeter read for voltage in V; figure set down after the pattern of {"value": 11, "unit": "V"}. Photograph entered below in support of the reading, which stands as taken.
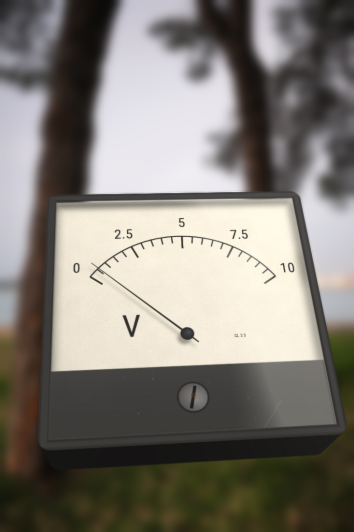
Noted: {"value": 0.5, "unit": "V"}
